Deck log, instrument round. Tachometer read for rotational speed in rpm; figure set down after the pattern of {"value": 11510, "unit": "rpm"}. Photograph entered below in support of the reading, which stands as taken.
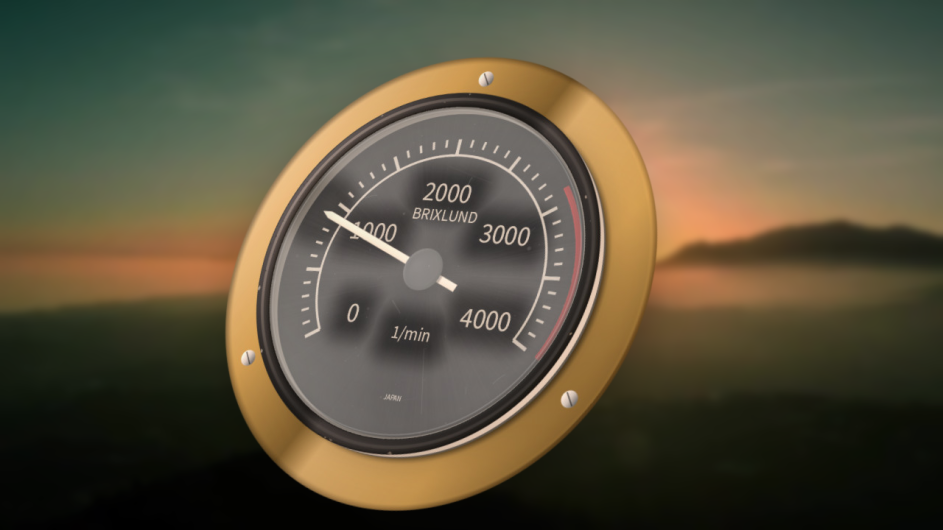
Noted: {"value": 900, "unit": "rpm"}
